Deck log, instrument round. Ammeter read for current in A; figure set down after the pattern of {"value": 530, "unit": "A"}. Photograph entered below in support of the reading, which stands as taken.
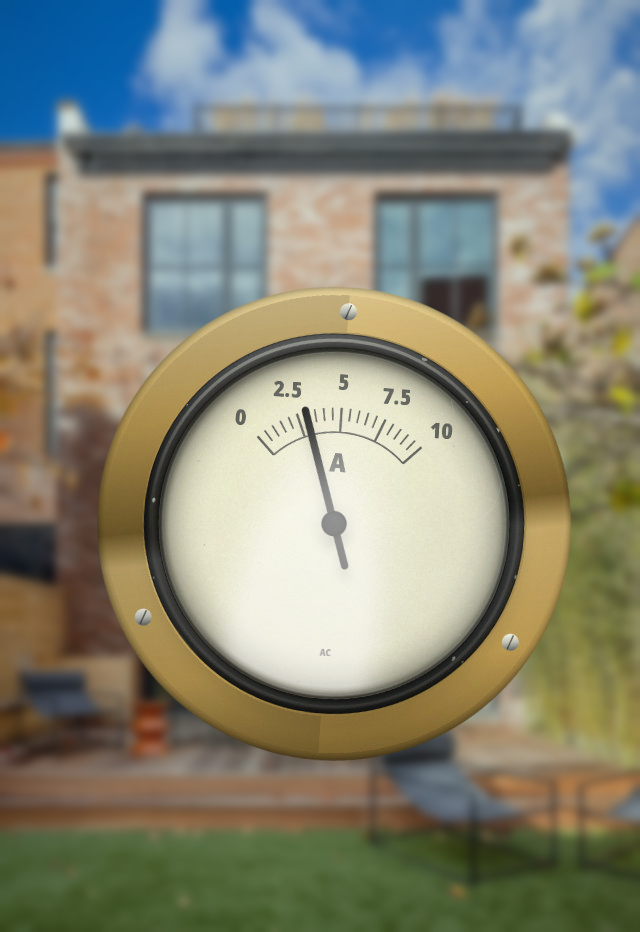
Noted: {"value": 3, "unit": "A"}
